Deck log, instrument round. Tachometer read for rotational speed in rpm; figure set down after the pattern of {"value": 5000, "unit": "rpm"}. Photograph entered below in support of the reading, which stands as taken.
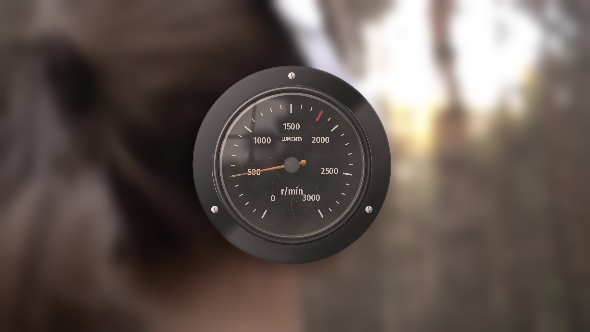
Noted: {"value": 500, "unit": "rpm"}
